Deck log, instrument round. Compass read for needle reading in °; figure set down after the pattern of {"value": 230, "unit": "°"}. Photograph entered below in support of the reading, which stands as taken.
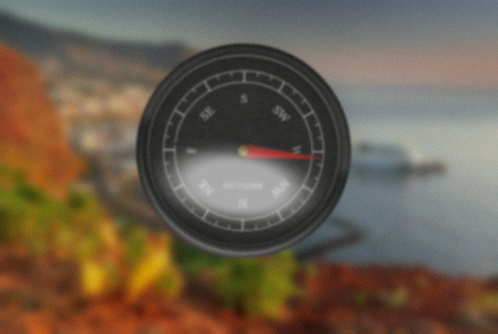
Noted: {"value": 275, "unit": "°"}
